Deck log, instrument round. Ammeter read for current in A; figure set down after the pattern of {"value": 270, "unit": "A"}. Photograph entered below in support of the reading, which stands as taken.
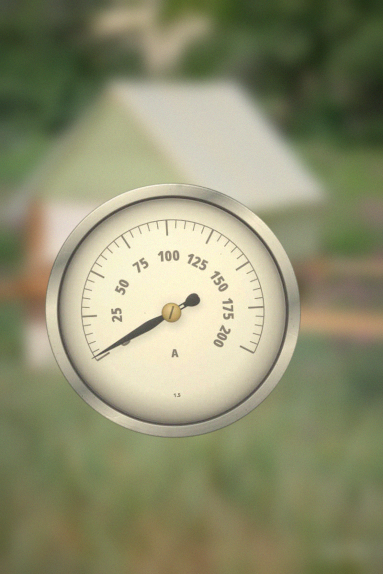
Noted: {"value": 2.5, "unit": "A"}
